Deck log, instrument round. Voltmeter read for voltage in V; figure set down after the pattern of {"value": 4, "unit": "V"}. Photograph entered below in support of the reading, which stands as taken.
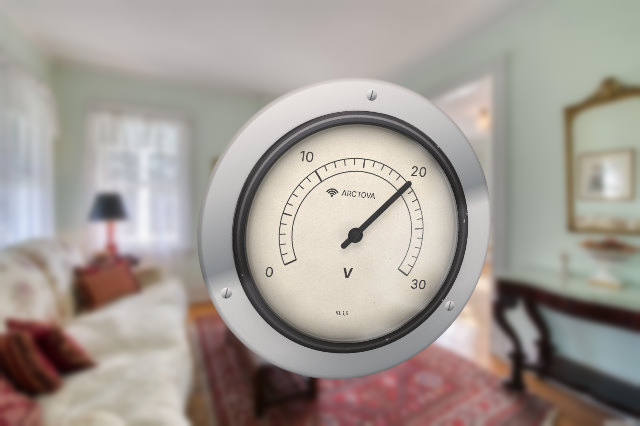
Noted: {"value": 20, "unit": "V"}
